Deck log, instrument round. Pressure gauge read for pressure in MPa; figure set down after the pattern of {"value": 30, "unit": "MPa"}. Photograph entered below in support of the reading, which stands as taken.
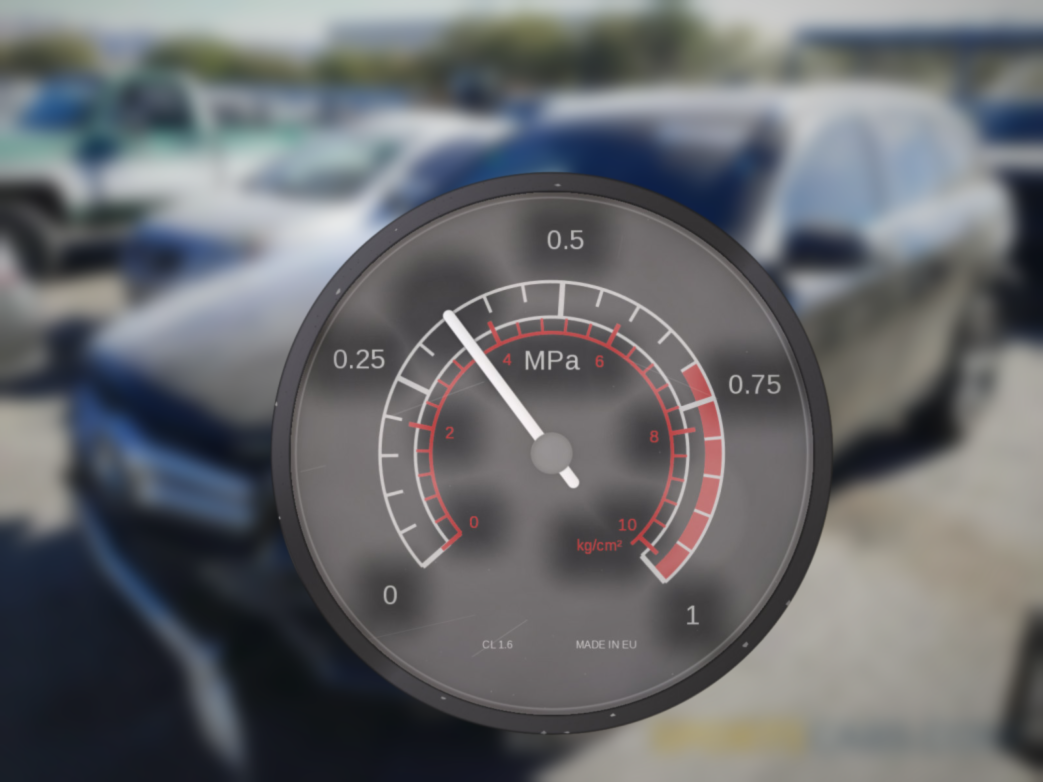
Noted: {"value": 0.35, "unit": "MPa"}
